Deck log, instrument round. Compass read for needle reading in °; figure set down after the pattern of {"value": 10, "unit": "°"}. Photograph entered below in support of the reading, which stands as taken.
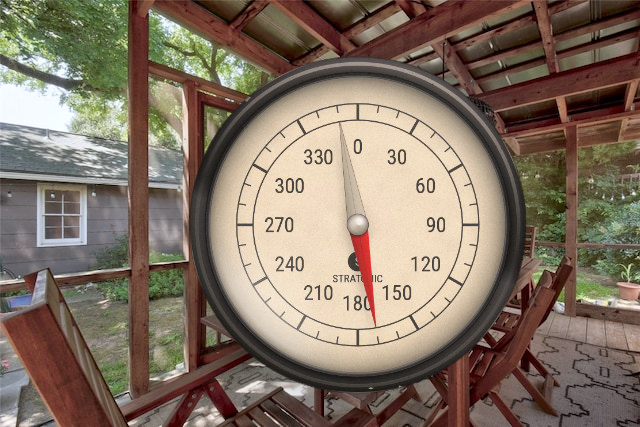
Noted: {"value": 170, "unit": "°"}
